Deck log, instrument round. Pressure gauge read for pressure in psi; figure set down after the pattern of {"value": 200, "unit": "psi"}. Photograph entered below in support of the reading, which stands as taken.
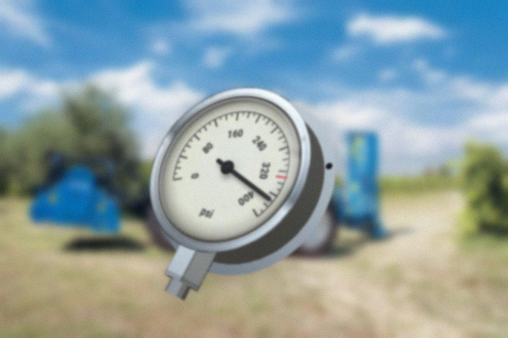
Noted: {"value": 370, "unit": "psi"}
